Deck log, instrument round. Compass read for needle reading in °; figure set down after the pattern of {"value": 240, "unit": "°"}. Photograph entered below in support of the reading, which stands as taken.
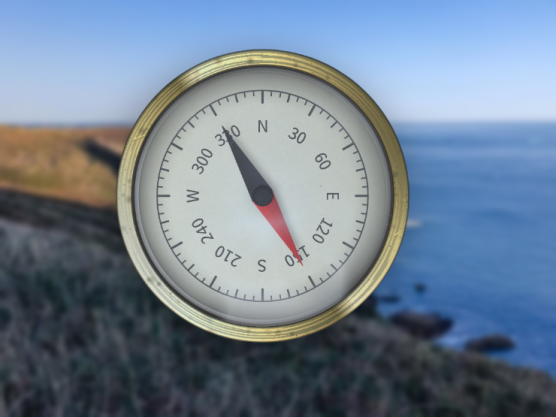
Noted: {"value": 150, "unit": "°"}
